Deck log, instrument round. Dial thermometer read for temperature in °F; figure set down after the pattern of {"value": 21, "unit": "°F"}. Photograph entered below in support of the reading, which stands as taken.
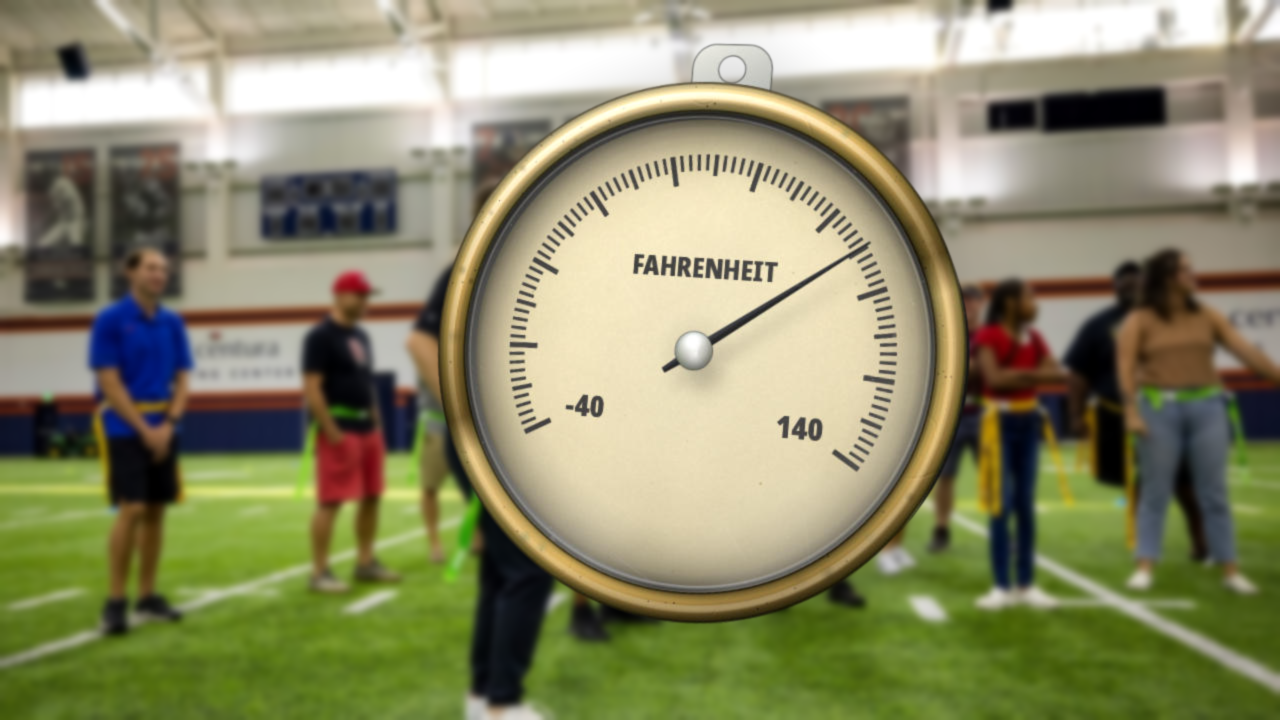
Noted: {"value": 90, "unit": "°F"}
